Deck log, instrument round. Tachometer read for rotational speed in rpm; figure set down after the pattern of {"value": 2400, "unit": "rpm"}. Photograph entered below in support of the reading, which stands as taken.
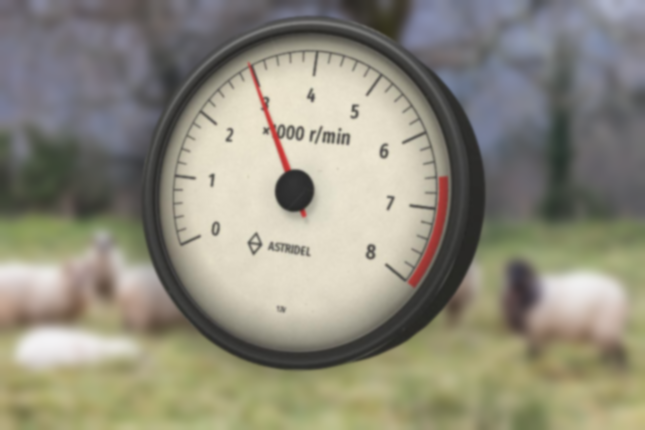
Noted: {"value": 3000, "unit": "rpm"}
